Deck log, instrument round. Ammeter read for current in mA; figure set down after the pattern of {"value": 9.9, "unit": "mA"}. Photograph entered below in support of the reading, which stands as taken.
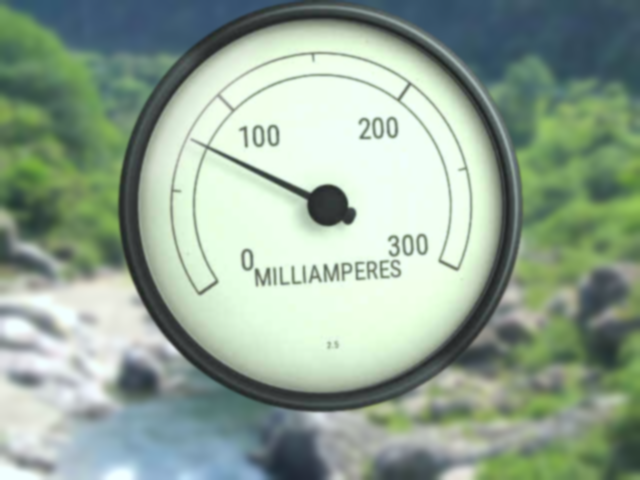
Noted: {"value": 75, "unit": "mA"}
